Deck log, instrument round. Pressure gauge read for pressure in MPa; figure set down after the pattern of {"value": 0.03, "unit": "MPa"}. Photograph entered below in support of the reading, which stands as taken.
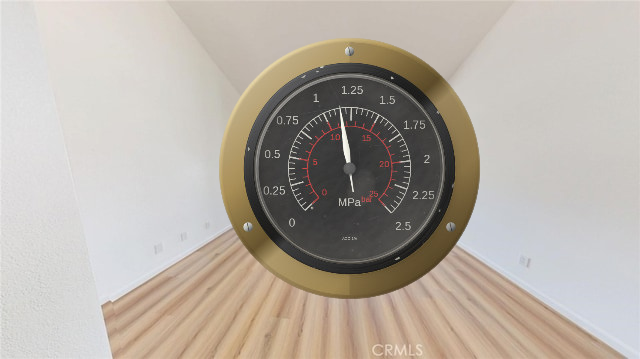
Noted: {"value": 1.15, "unit": "MPa"}
